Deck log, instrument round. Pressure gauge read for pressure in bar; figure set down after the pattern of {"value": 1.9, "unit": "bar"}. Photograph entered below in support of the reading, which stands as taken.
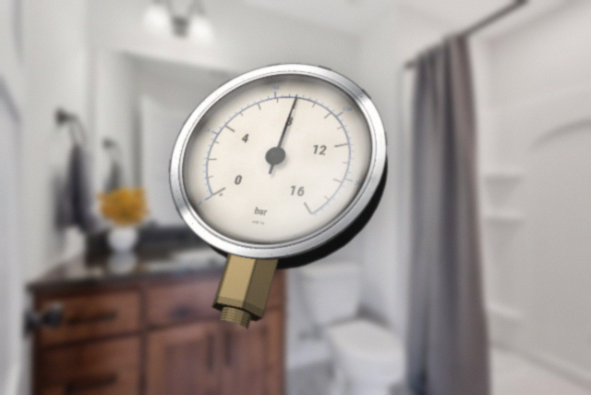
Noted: {"value": 8, "unit": "bar"}
